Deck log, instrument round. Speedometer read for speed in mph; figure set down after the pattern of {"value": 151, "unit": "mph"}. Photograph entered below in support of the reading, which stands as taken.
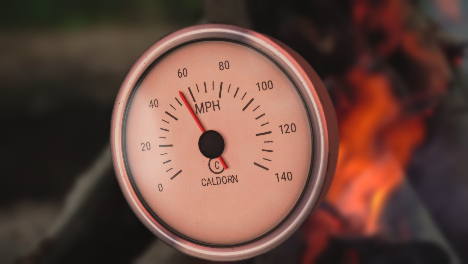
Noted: {"value": 55, "unit": "mph"}
